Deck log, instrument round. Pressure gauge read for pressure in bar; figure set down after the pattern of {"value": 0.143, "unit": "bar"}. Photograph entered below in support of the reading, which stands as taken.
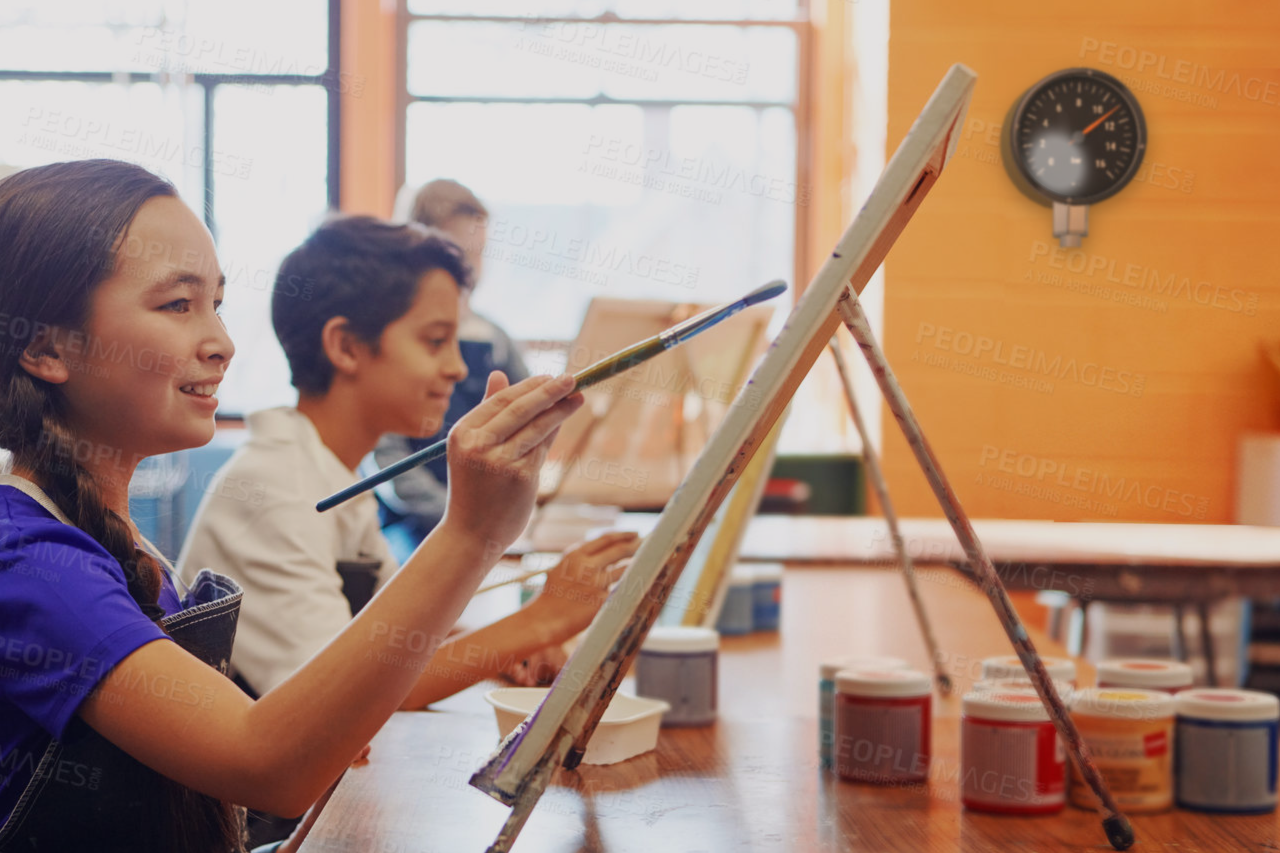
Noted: {"value": 11, "unit": "bar"}
